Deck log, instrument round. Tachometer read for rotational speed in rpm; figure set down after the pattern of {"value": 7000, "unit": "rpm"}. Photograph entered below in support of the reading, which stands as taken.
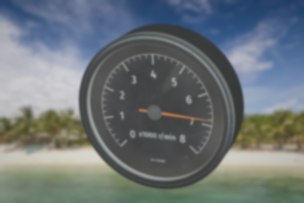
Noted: {"value": 6800, "unit": "rpm"}
